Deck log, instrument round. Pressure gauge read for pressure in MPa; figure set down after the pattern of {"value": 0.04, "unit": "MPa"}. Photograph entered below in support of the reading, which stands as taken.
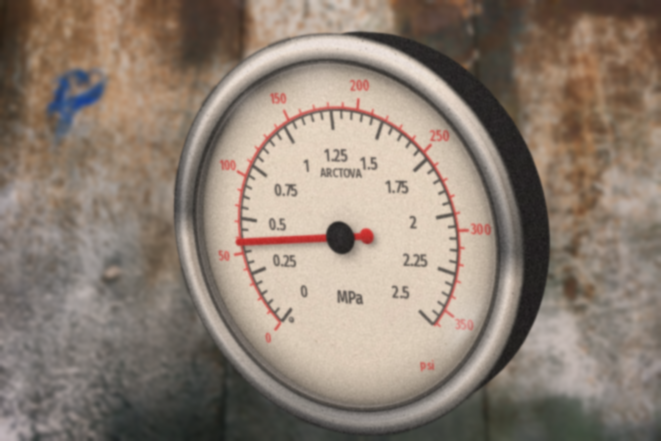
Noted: {"value": 0.4, "unit": "MPa"}
